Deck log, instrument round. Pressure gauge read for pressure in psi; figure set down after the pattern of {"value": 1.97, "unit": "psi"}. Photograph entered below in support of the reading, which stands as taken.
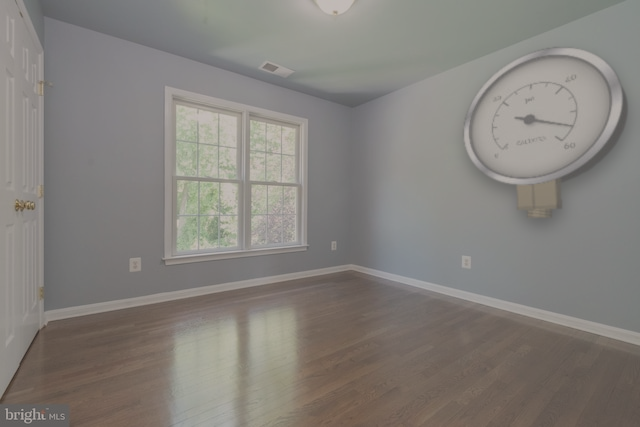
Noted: {"value": 55, "unit": "psi"}
